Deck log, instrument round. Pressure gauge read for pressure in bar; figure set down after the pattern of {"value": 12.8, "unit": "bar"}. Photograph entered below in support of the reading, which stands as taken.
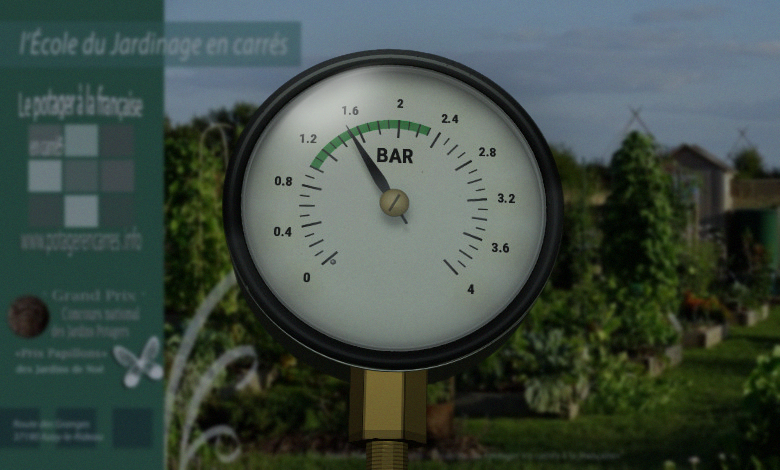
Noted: {"value": 1.5, "unit": "bar"}
